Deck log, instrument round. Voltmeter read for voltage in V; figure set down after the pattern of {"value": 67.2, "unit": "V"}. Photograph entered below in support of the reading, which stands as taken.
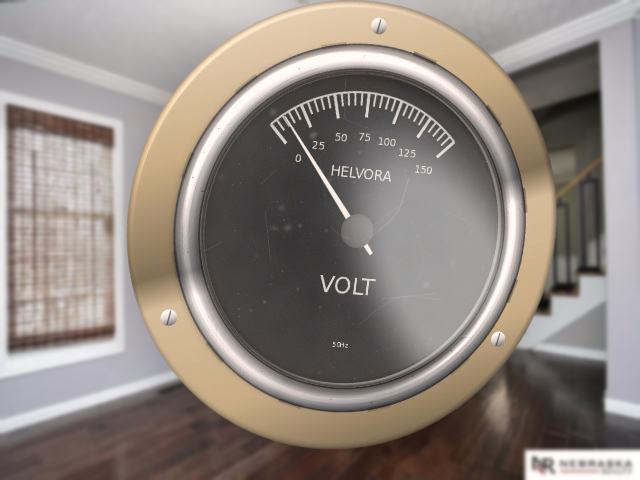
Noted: {"value": 10, "unit": "V"}
